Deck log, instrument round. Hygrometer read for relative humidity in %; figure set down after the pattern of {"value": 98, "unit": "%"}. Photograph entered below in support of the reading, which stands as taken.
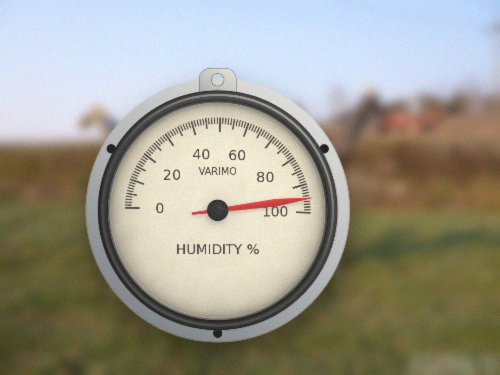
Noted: {"value": 95, "unit": "%"}
